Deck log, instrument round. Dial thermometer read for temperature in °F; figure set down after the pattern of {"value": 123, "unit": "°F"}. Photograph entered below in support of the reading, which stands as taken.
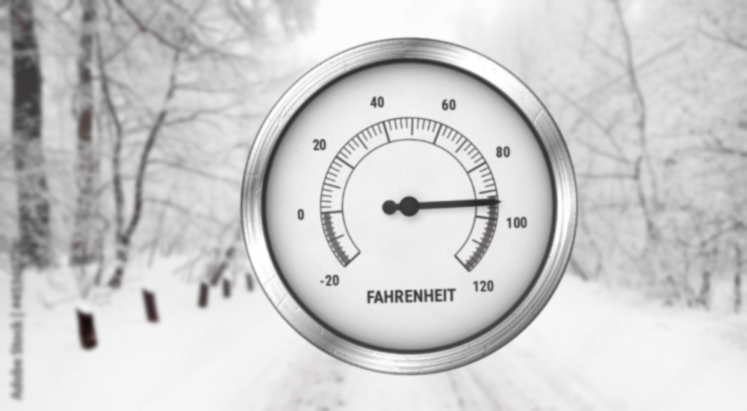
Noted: {"value": 94, "unit": "°F"}
